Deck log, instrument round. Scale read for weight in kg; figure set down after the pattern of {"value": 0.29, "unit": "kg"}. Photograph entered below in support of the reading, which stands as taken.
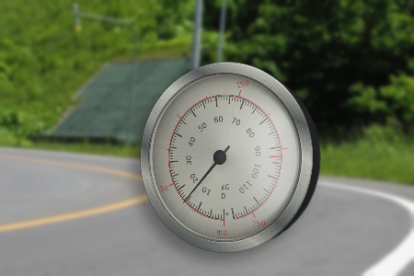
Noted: {"value": 15, "unit": "kg"}
